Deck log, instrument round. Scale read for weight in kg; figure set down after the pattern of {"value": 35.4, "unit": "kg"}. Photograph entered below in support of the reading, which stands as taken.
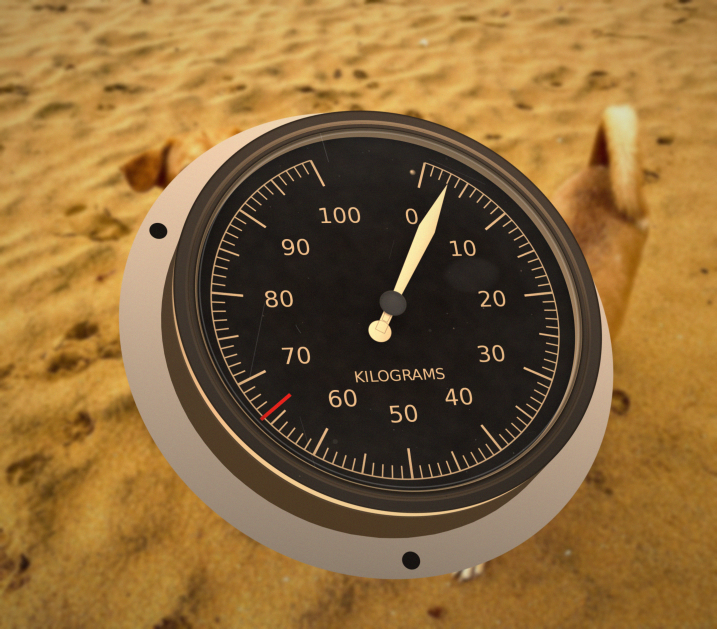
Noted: {"value": 3, "unit": "kg"}
